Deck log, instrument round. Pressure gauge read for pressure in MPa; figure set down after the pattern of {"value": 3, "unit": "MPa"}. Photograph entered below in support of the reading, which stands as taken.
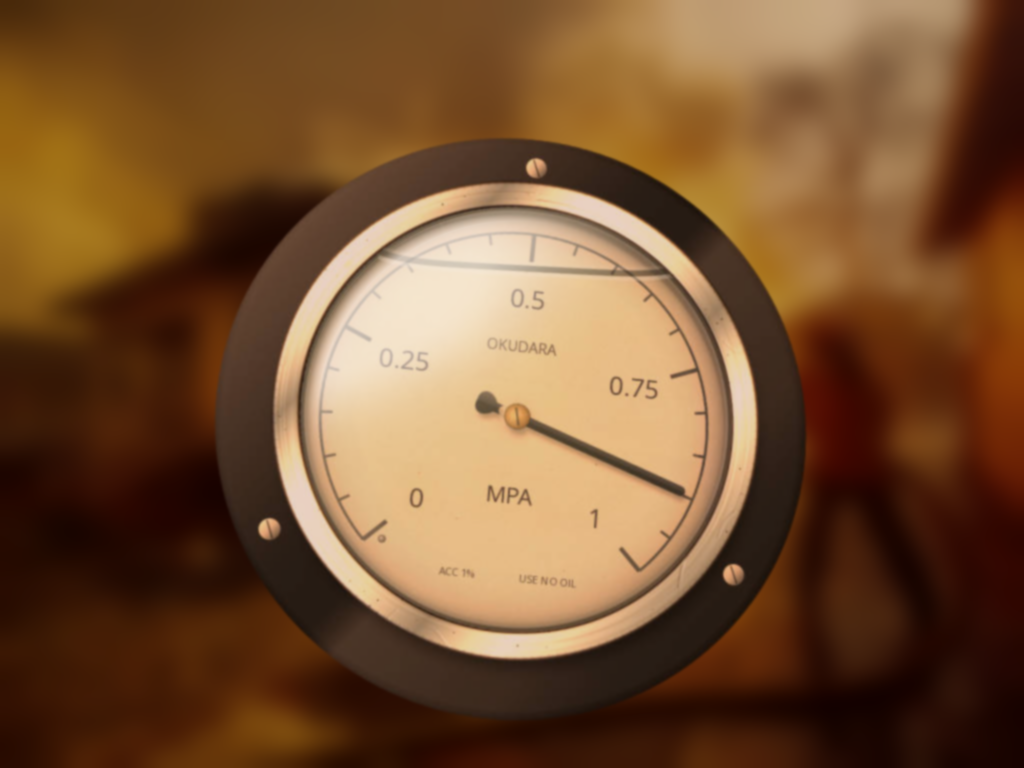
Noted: {"value": 0.9, "unit": "MPa"}
